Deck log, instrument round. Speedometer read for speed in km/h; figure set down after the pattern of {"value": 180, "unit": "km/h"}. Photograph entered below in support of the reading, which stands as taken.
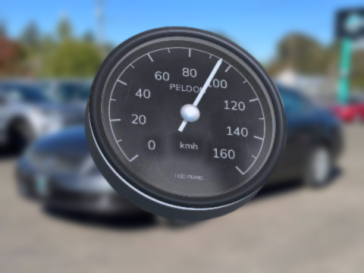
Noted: {"value": 95, "unit": "km/h"}
